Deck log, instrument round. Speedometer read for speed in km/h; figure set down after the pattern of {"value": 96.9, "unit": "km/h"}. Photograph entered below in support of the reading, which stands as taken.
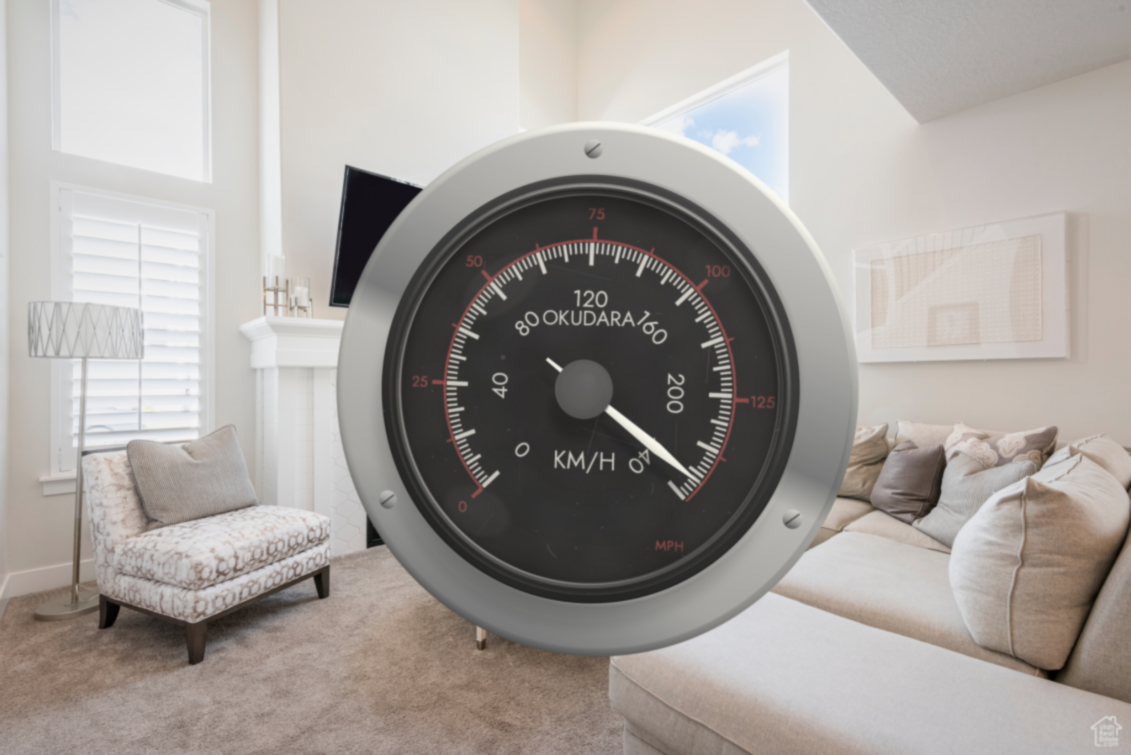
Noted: {"value": 232, "unit": "km/h"}
